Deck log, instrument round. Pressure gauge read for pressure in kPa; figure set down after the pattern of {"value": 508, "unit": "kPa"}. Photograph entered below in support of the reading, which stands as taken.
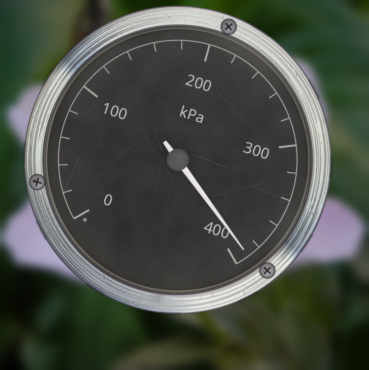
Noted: {"value": 390, "unit": "kPa"}
